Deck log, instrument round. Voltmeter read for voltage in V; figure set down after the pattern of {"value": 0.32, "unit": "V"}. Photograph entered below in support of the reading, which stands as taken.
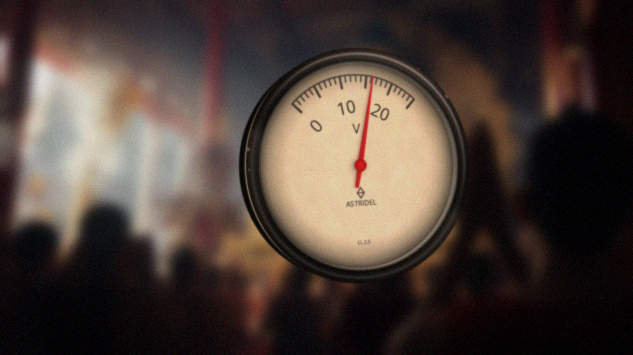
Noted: {"value": 16, "unit": "V"}
